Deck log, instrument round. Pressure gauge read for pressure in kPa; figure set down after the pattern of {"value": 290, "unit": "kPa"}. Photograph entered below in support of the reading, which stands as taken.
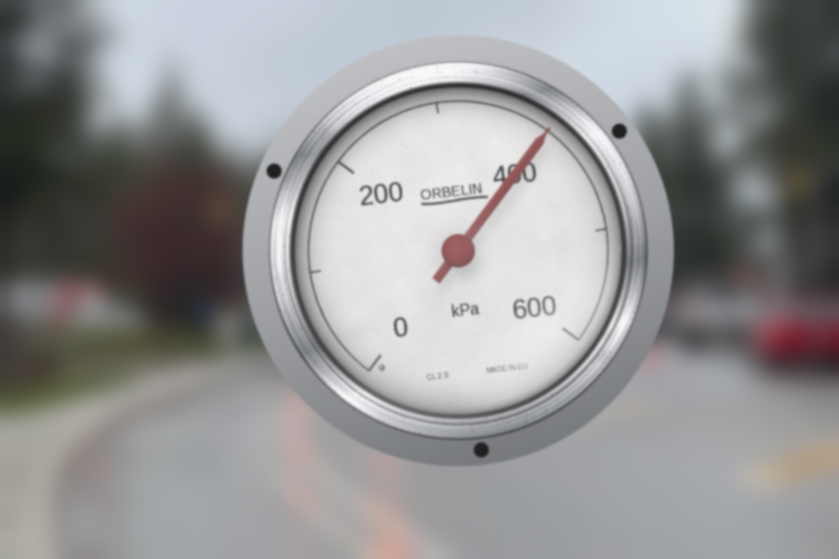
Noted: {"value": 400, "unit": "kPa"}
